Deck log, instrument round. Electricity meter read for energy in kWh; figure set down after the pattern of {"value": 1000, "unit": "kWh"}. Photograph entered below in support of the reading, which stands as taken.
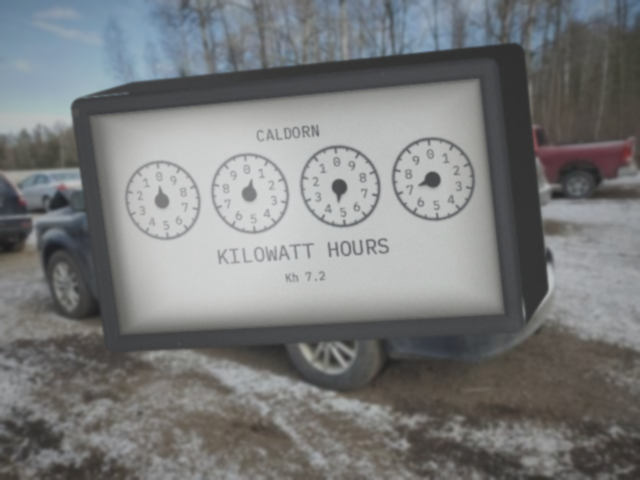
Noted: {"value": 47, "unit": "kWh"}
